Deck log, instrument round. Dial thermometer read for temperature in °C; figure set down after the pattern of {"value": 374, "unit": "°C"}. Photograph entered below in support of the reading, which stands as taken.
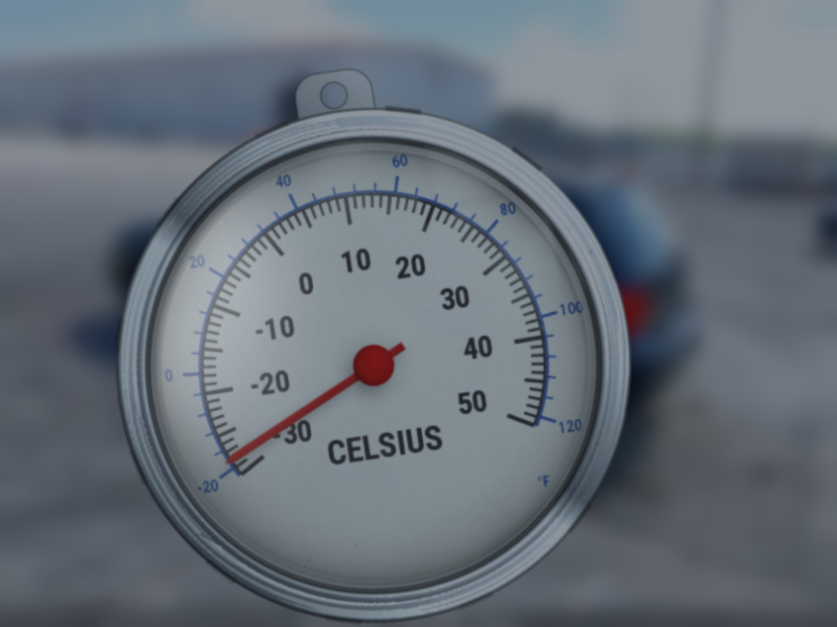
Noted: {"value": -28, "unit": "°C"}
